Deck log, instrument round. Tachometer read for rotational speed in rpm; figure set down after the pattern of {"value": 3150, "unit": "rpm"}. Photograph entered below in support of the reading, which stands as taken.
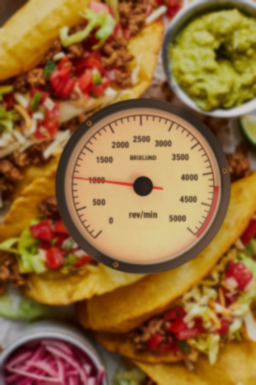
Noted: {"value": 1000, "unit": "rpm"}
